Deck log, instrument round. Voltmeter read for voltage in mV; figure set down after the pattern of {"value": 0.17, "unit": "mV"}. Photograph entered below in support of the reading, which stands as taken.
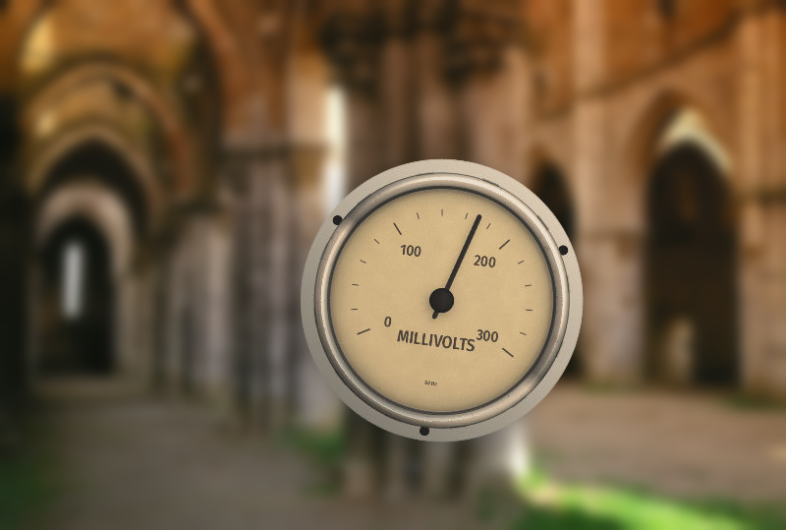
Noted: {"value": 170, "unit": "mV"}
